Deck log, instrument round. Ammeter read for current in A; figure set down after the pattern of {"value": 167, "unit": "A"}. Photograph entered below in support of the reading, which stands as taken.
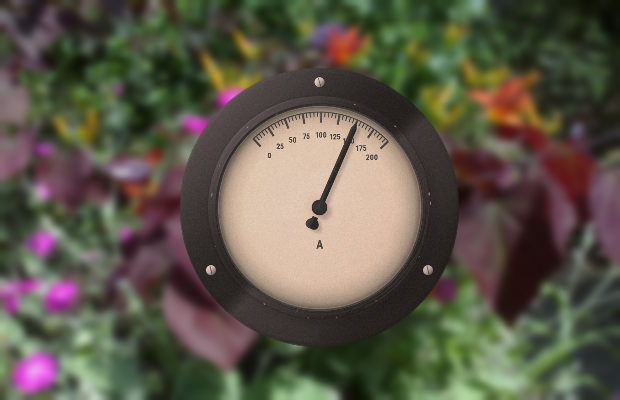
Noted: {"value": 150, "unit": "A"}
